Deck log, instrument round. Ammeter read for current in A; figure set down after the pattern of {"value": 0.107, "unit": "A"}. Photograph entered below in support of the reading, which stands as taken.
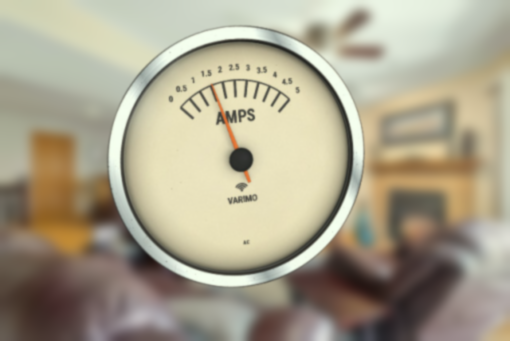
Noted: {"value": 1.5, "unit": "A"}
